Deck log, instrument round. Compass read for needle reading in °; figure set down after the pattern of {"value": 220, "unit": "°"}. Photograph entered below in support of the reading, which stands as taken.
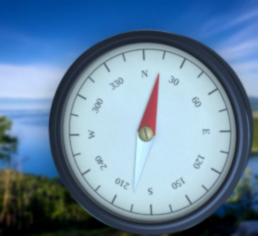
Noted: {"value": 15, "unit": "°"}
